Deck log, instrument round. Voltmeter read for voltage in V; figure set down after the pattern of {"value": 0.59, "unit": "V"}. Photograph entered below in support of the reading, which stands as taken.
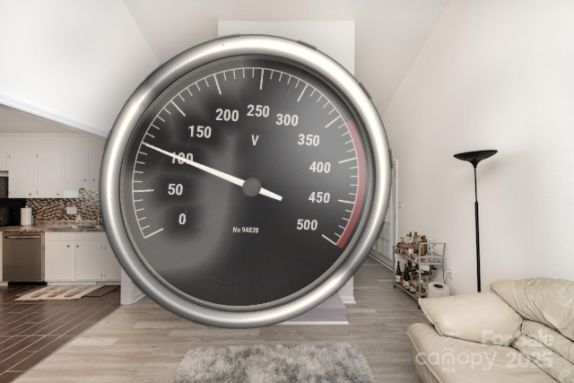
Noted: {"value": 100, "unit": "V"}
